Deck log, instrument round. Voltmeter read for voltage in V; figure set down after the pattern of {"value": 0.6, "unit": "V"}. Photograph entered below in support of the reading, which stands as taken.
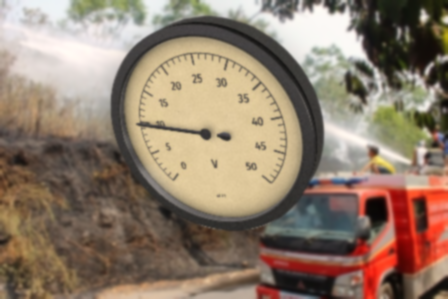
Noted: {"value": 10, "unit": "V"}
